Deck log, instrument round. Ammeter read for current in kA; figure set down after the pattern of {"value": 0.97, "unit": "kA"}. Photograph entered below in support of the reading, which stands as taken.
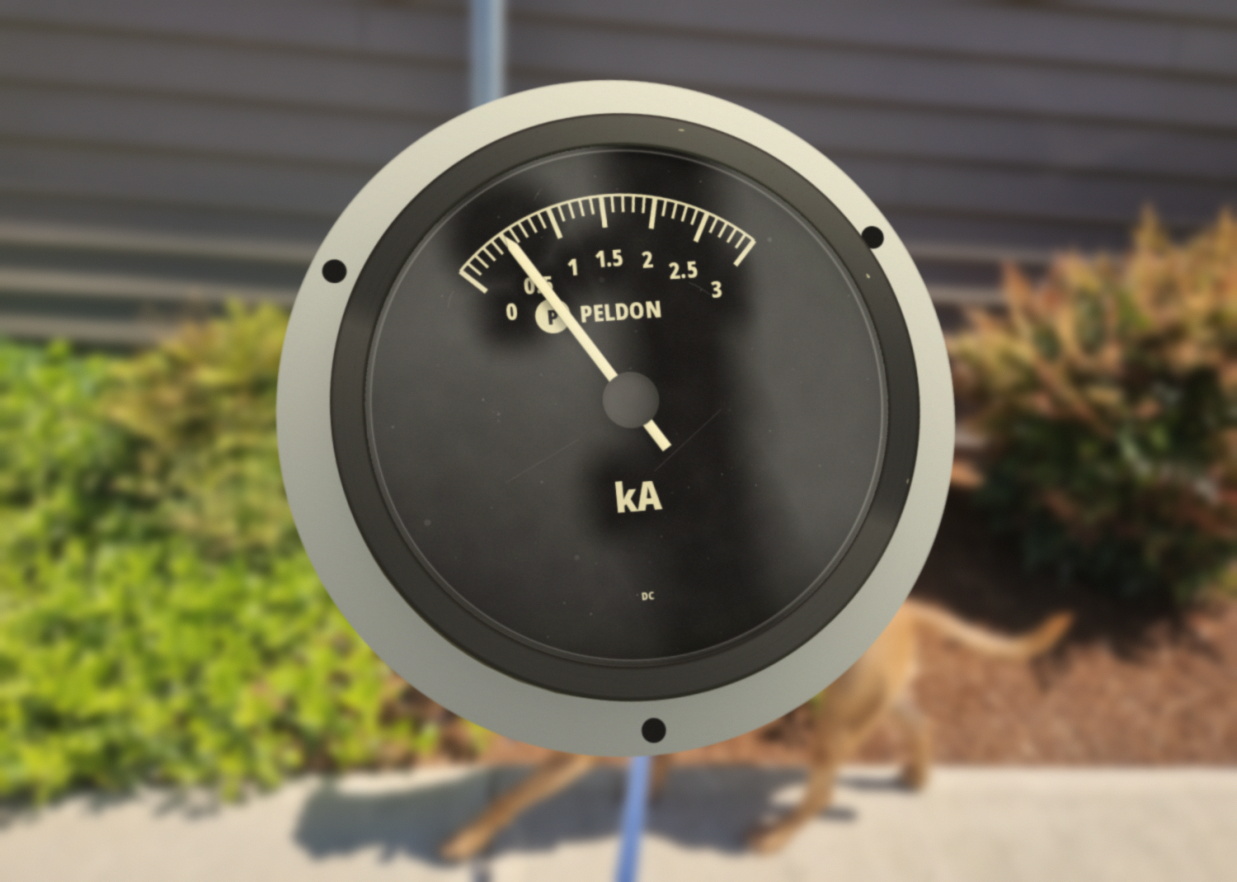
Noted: {"value": 0.5, "unit": "kA"}
